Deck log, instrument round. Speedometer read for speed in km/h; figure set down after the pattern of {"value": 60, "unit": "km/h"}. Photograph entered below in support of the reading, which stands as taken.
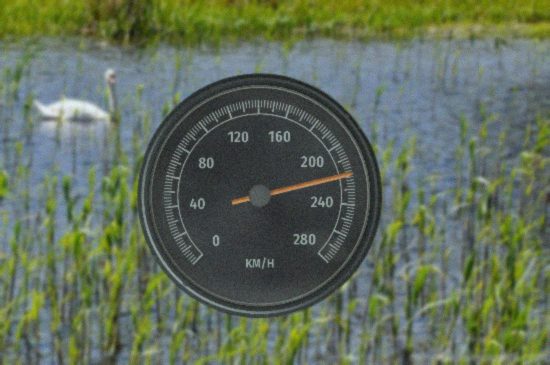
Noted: {"value": 220, "unit": "km/h"}
